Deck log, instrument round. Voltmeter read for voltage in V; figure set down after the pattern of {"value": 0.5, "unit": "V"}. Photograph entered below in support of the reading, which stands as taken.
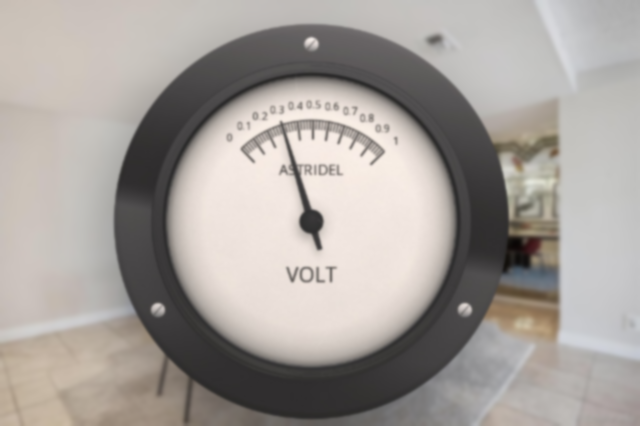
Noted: {"value": 0.3, "unit": "V"}
